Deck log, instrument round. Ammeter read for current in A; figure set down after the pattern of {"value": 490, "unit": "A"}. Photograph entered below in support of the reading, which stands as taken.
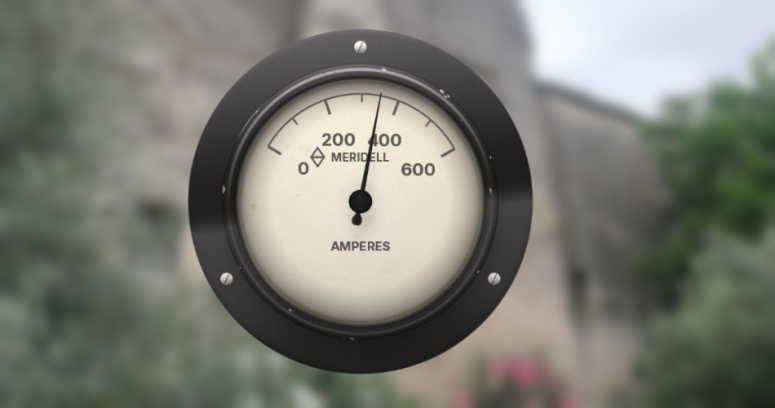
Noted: {"value": 350, "unit": "A"}
